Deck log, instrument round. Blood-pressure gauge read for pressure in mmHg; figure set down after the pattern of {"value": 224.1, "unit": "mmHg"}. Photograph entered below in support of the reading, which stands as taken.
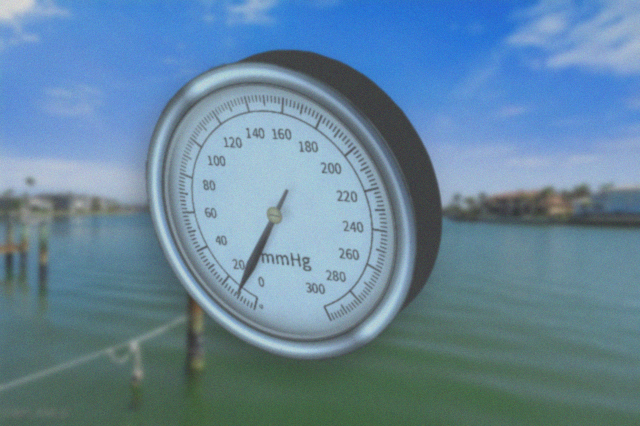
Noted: {"value": 10, "unit": "mmHg"}
